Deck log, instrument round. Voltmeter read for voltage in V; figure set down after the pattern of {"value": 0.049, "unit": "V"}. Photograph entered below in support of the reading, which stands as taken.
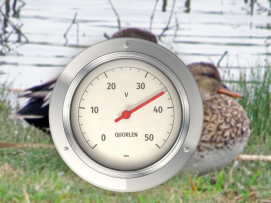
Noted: {"value": 36, "unit": "V"}
